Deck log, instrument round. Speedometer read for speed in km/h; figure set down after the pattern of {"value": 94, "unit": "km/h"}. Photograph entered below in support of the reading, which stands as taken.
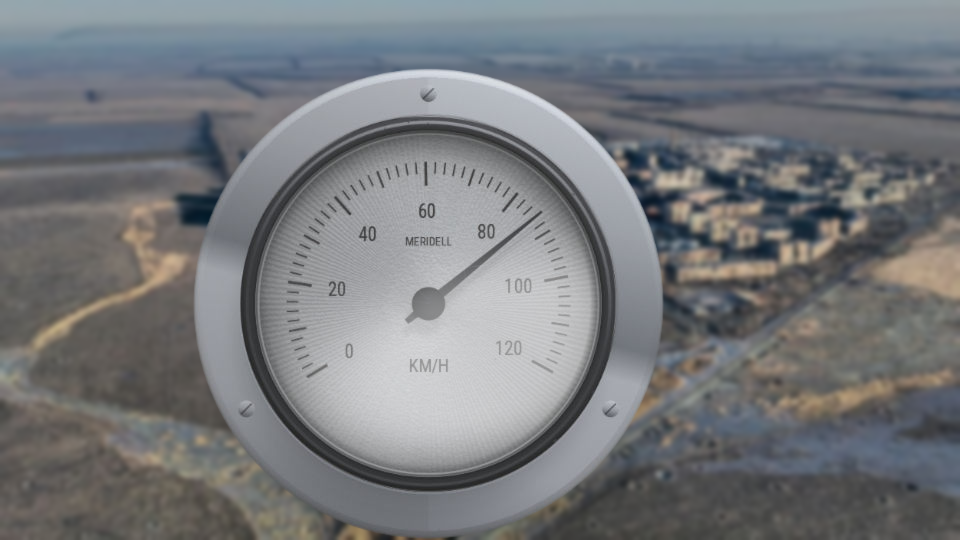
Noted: {"value": 86, "unit": "km/h"}
